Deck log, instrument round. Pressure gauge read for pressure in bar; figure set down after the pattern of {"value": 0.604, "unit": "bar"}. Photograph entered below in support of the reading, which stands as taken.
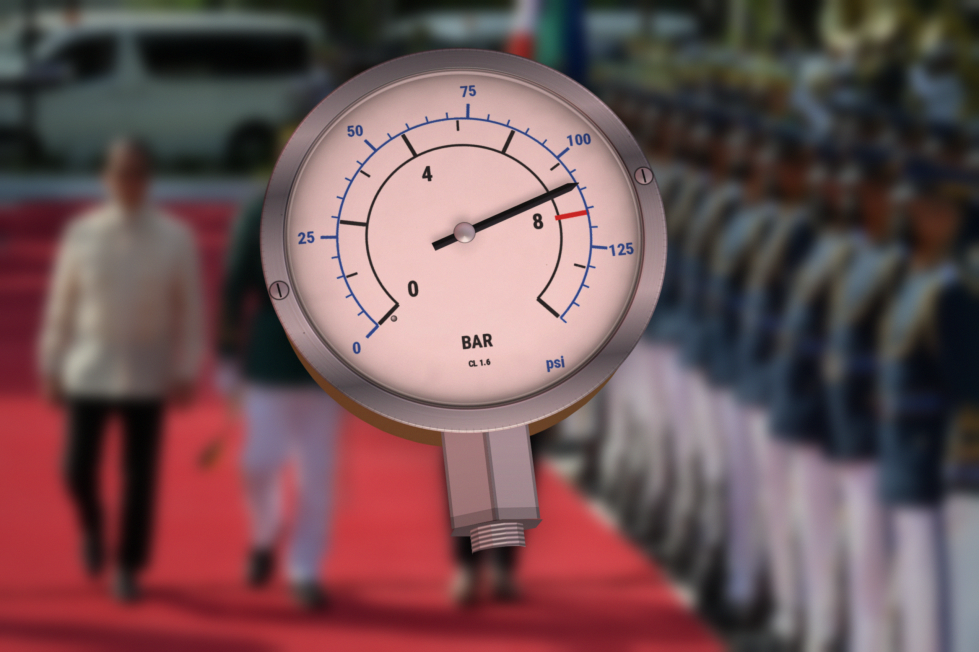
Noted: {"value": 7.5, "unit": "bar"}
